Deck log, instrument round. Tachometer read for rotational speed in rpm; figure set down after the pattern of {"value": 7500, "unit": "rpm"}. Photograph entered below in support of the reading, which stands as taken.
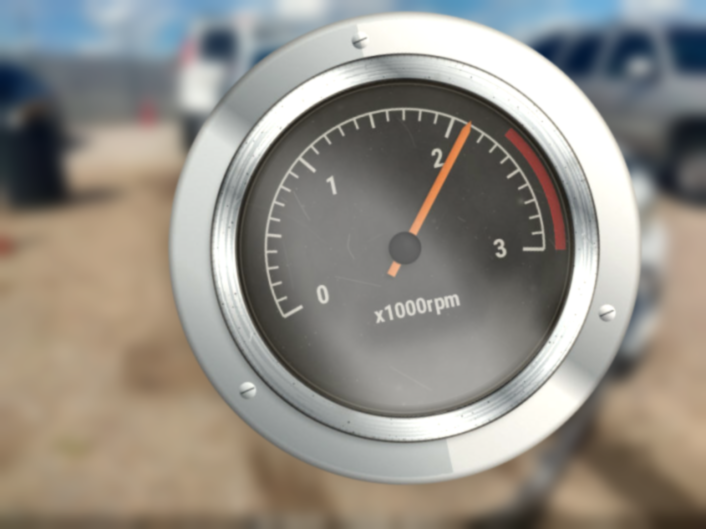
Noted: {"value": 2100, "unit": "rpm"}
